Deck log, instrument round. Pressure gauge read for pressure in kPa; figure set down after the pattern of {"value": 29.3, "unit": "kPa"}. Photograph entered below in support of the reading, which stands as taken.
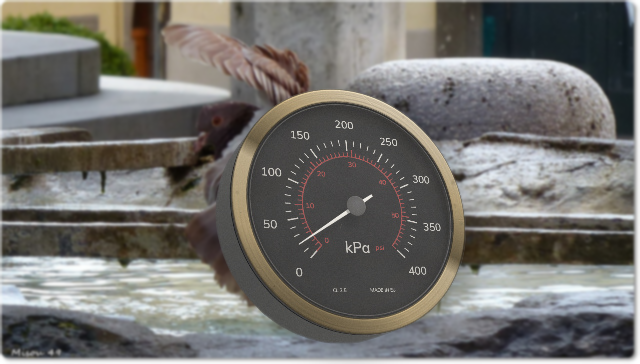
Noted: {"value": 20, "unit": "kPa"}
